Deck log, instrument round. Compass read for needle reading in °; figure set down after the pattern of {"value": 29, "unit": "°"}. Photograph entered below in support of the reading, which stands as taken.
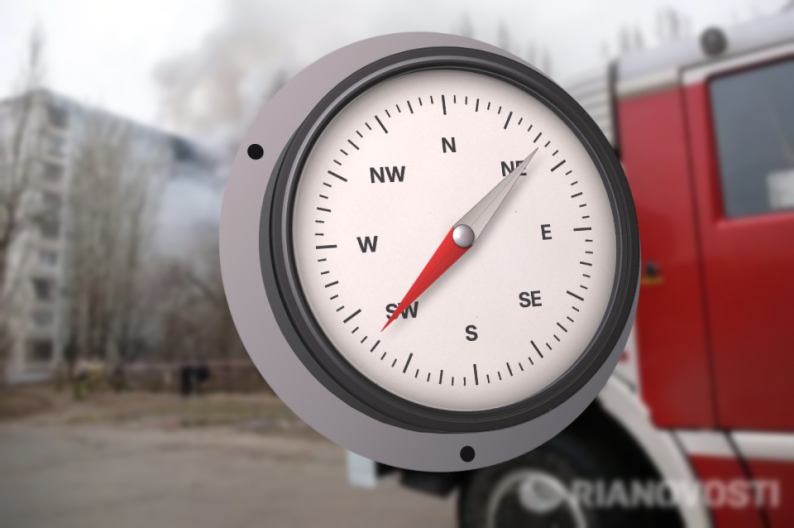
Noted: {"value": 227.5, "unit": "°"}
